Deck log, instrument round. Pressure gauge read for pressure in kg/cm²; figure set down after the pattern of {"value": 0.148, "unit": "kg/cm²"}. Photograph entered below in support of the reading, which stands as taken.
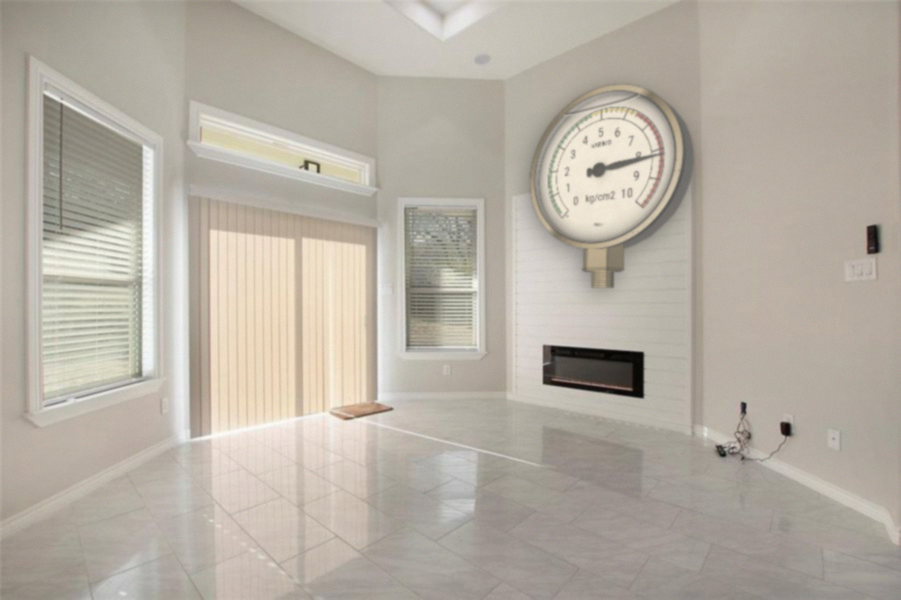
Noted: {"value": 8.2, "unit": "kg/cm²"}
